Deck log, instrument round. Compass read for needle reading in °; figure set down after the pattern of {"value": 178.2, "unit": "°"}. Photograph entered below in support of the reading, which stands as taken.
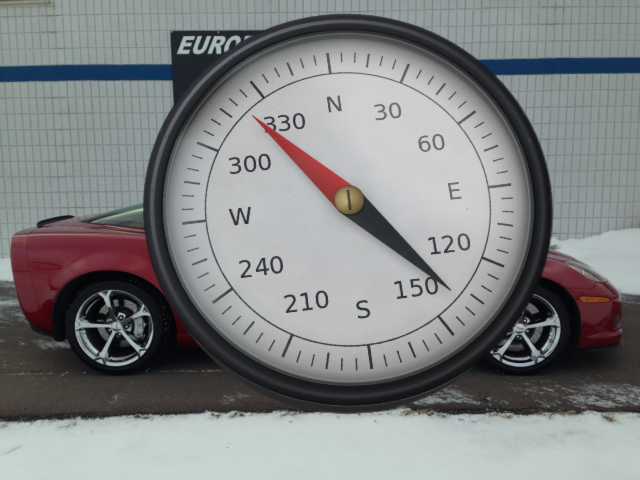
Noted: {"value": 320, "unit": "°"}
